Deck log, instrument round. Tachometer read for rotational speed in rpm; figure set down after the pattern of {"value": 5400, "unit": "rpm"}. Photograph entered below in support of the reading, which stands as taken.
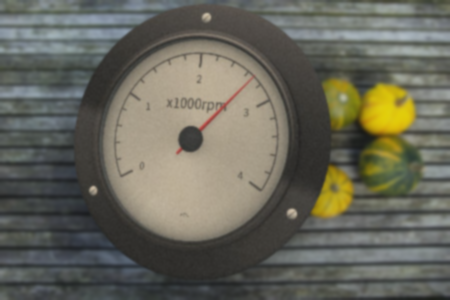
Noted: {"value": 2700, "unit": "rpm"}
